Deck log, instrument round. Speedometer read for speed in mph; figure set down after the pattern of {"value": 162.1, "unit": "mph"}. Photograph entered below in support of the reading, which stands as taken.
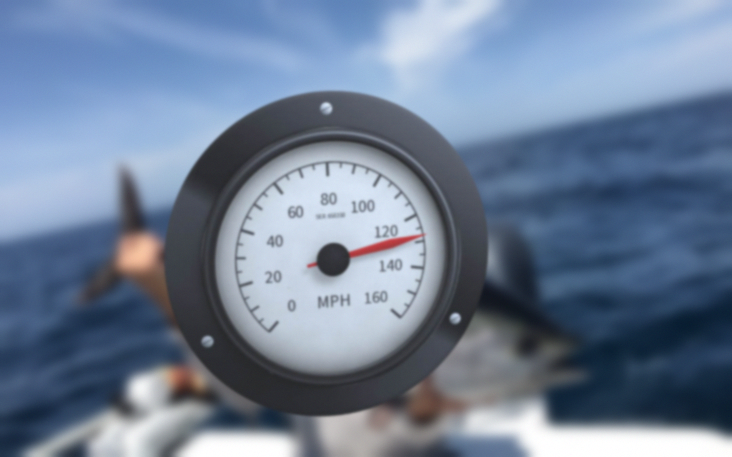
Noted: {"value": 127.5, "unit": "mph"}
